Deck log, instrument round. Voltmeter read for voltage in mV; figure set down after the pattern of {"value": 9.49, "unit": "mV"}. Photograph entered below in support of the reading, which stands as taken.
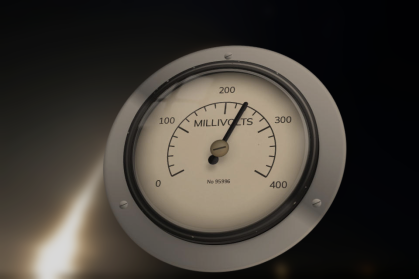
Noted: {"value": 240, "unit": "mV"}
